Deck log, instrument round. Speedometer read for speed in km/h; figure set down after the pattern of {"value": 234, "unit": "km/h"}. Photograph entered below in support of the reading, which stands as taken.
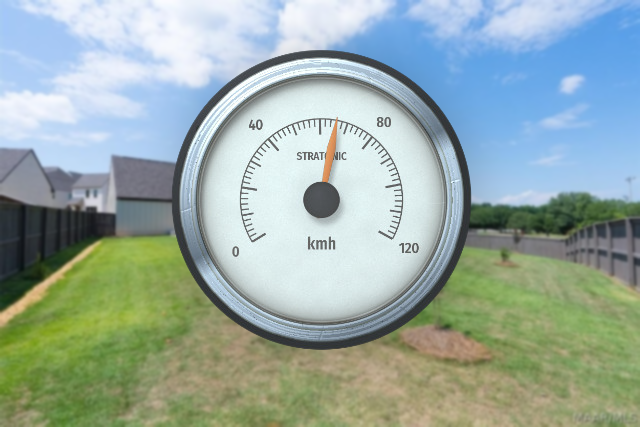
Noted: {"value": 66, "unit": "km/h"}
